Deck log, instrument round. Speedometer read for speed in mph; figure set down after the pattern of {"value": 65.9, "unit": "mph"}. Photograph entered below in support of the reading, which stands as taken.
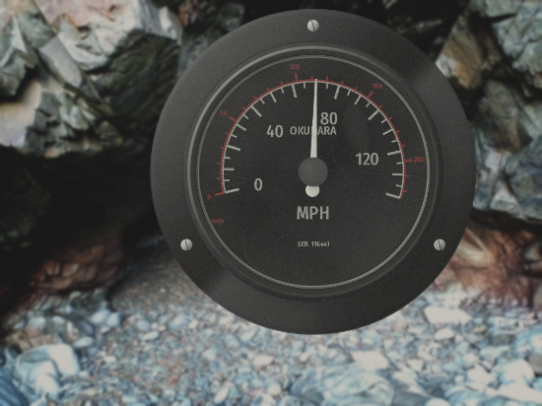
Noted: {"value": 70, "unit": "mph"}
